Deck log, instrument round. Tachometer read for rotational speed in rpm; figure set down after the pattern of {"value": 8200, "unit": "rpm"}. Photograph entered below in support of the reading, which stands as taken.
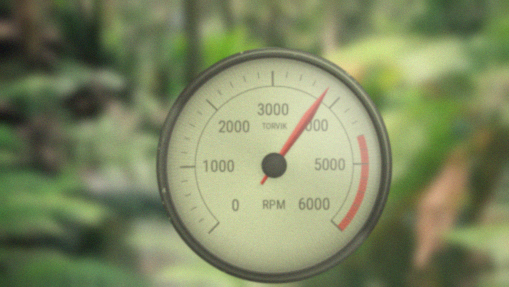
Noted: {"value": 3800, "unit": "rpm"}
